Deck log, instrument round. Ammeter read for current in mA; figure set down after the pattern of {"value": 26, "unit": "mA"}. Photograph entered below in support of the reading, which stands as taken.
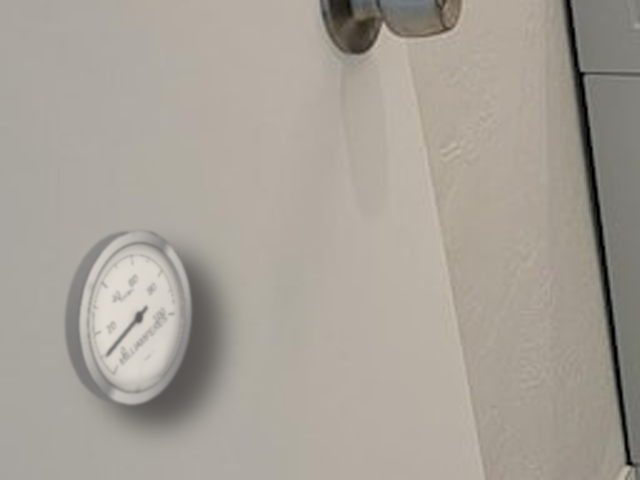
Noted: {"value": 10, "unit": "mA"}
